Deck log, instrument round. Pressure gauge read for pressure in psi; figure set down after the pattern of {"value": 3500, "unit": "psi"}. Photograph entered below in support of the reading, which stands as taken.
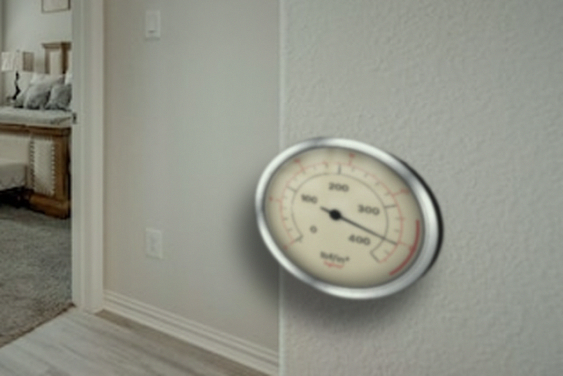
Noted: {"value": 360, "unit": "psi"}
